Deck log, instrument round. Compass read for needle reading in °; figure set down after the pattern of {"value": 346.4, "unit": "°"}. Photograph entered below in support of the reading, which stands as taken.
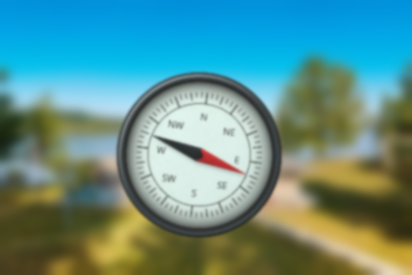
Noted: {"value": 105, "unit": "°"}
